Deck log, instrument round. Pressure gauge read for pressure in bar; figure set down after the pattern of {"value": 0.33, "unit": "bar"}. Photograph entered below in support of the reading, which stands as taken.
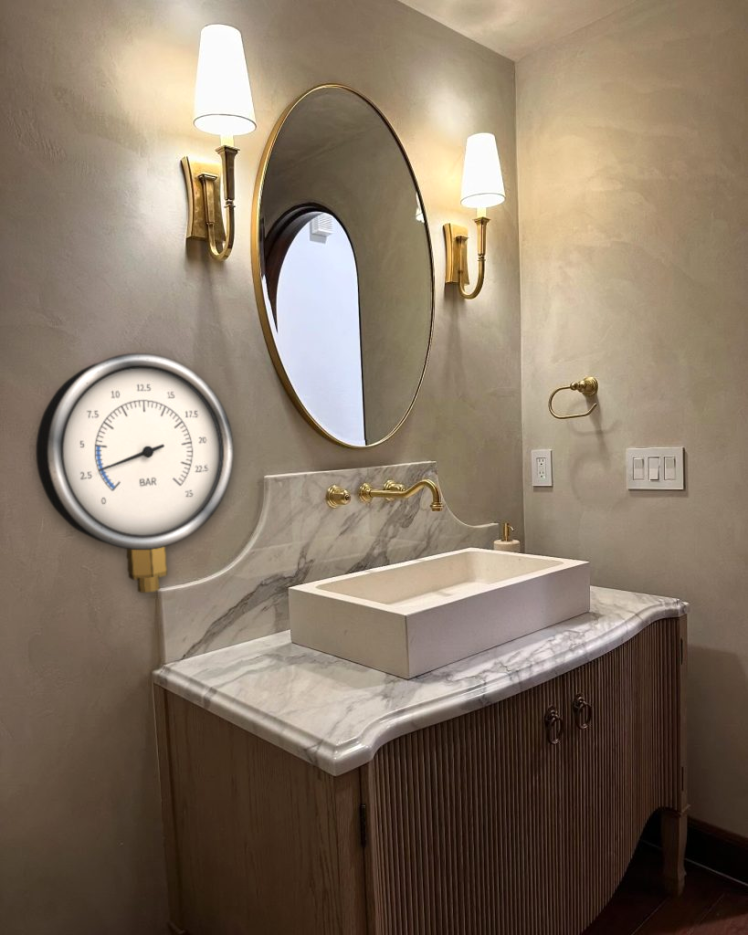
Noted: {"value": 2.5, "unit": "bar"}
